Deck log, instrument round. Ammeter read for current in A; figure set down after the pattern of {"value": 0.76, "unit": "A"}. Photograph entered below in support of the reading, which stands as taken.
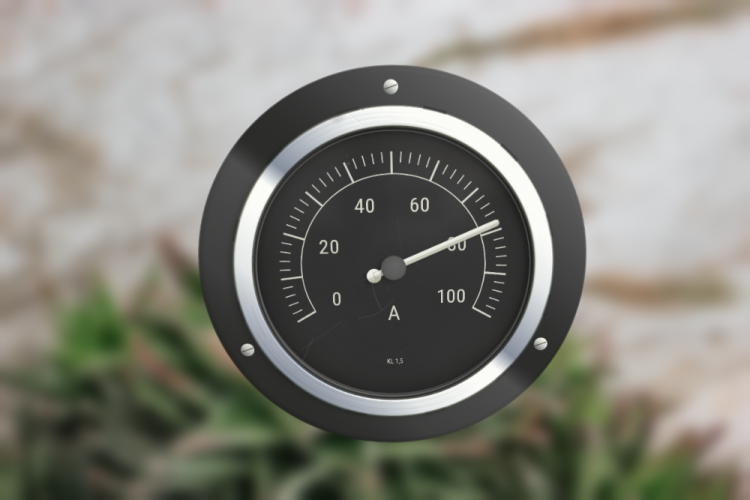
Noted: {"value": 78, "unit": "A"}
